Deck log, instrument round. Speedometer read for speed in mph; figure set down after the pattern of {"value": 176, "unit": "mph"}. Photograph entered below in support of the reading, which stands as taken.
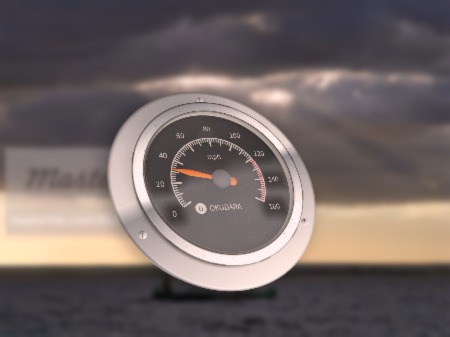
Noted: {"value": 30, "unit": "mph"}
